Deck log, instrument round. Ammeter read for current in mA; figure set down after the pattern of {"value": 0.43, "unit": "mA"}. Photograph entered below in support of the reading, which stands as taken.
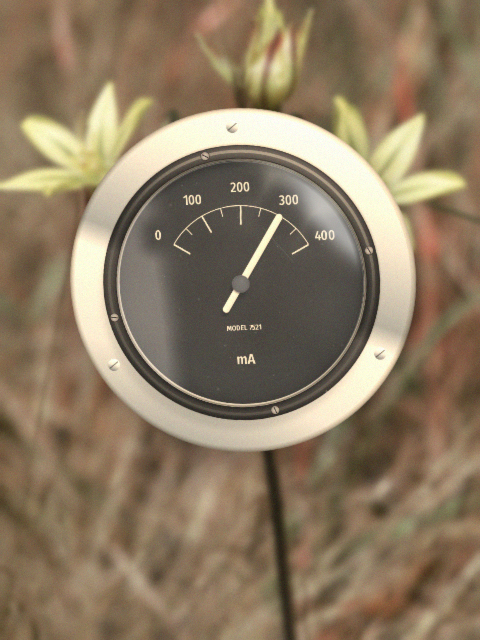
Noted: {"value": 300, "unit": "mA"}
